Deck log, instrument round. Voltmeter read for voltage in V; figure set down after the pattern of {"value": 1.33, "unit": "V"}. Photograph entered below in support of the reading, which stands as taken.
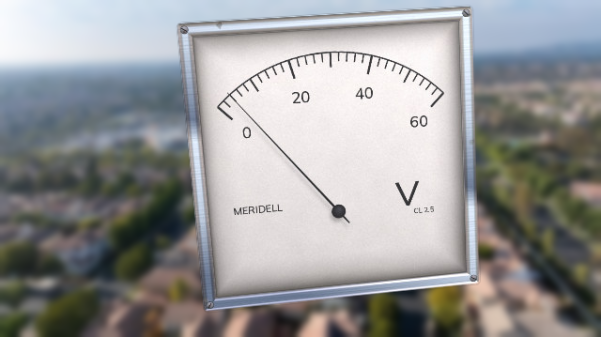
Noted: {"value": 4, "unit": "V"}
